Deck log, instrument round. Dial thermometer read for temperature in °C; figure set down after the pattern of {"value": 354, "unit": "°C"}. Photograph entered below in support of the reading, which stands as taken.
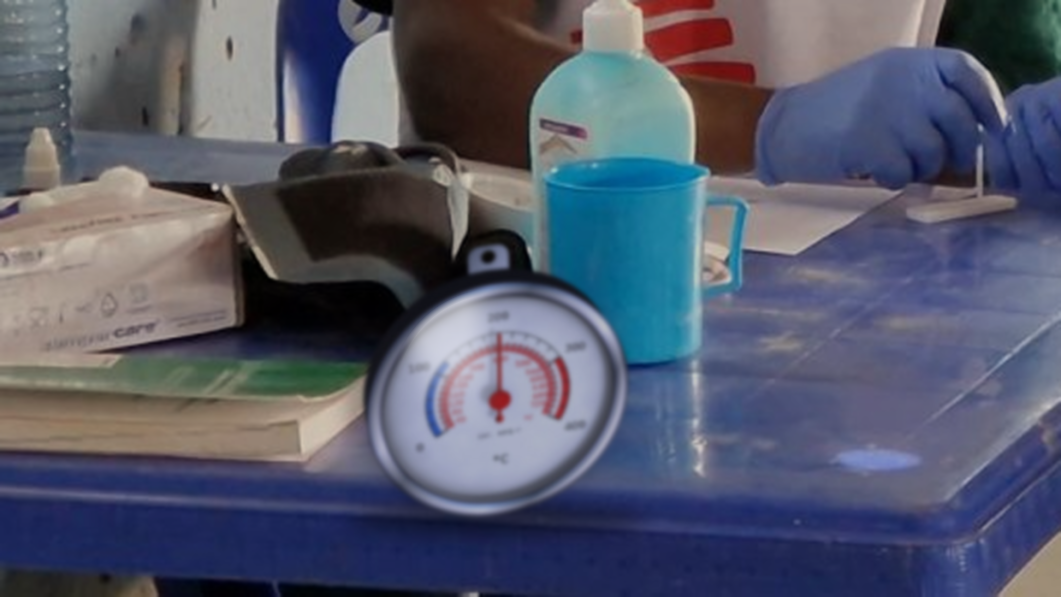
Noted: {"value": 200, "unit": "°C"}
